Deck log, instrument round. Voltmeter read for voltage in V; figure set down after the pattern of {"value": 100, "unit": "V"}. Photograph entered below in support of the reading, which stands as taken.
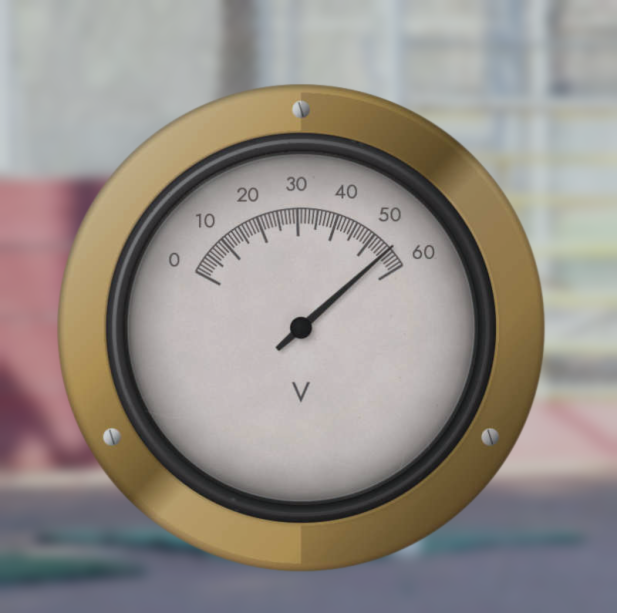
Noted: {"value": 55, "unit": "V"}
